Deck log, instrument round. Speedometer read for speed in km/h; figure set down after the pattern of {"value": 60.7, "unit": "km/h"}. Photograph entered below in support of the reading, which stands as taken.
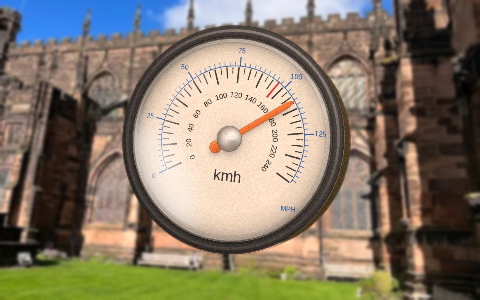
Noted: {"value": 175, "unit": "km/h"}
